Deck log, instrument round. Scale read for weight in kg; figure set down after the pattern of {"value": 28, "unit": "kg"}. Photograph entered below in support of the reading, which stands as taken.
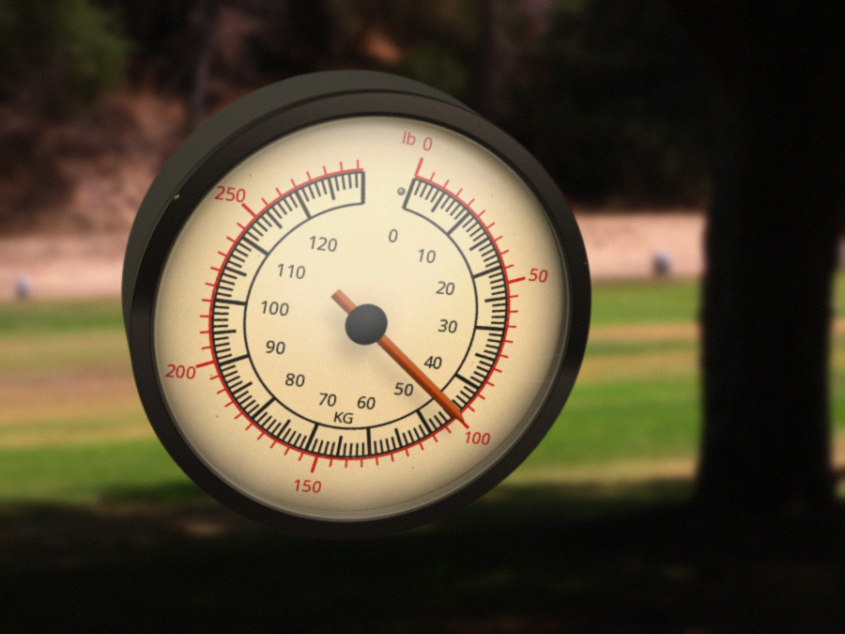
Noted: {"value": 45, "unit": "kg"}
